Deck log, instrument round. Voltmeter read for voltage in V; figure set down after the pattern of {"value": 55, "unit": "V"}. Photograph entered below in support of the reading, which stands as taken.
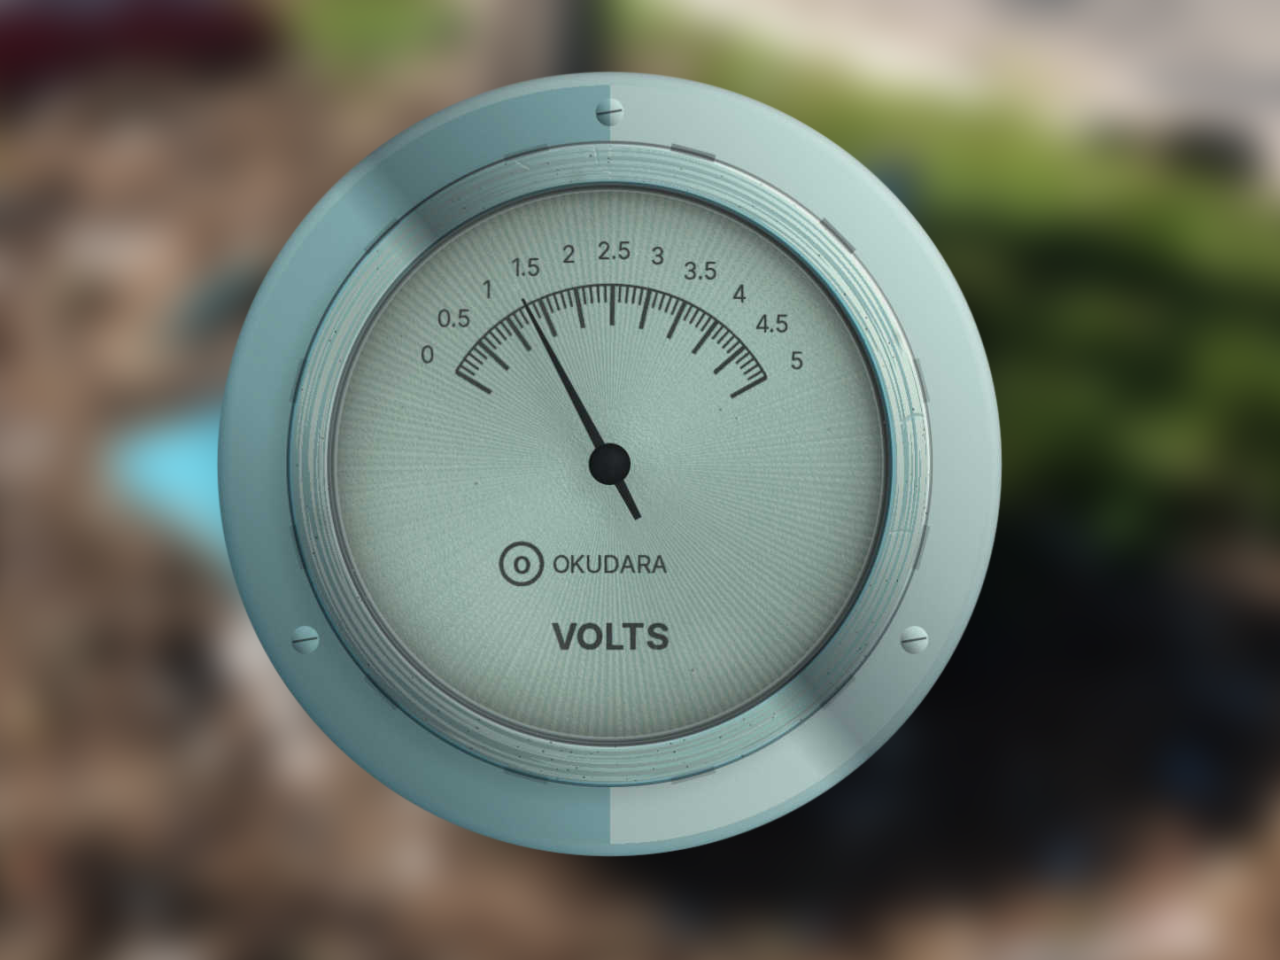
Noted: {"value": 1.3, "unit": "V"}
